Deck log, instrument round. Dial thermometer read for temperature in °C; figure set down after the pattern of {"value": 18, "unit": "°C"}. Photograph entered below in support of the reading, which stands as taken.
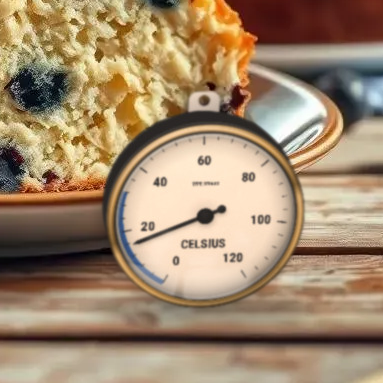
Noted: {"value": 16, "unit": "°C"}
